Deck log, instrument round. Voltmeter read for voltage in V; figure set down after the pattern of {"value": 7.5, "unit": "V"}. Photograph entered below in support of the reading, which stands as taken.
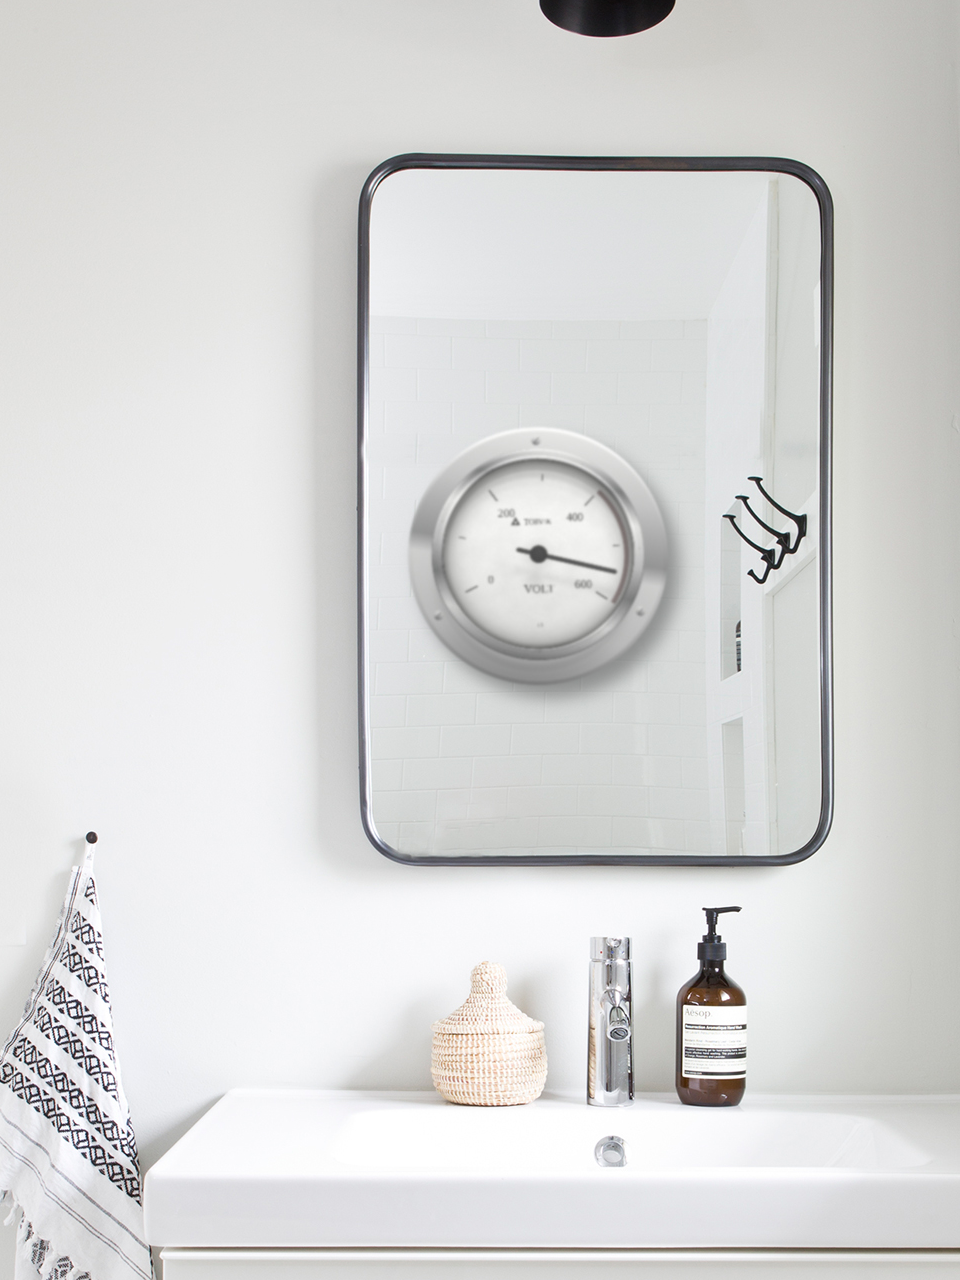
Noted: {"value": 550, "unit": "V"}
